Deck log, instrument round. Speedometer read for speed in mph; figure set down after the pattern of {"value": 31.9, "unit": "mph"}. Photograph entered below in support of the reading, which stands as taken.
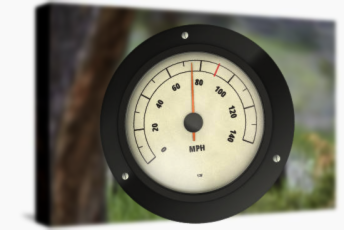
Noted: {"value": 75, "unit": "mph"}
